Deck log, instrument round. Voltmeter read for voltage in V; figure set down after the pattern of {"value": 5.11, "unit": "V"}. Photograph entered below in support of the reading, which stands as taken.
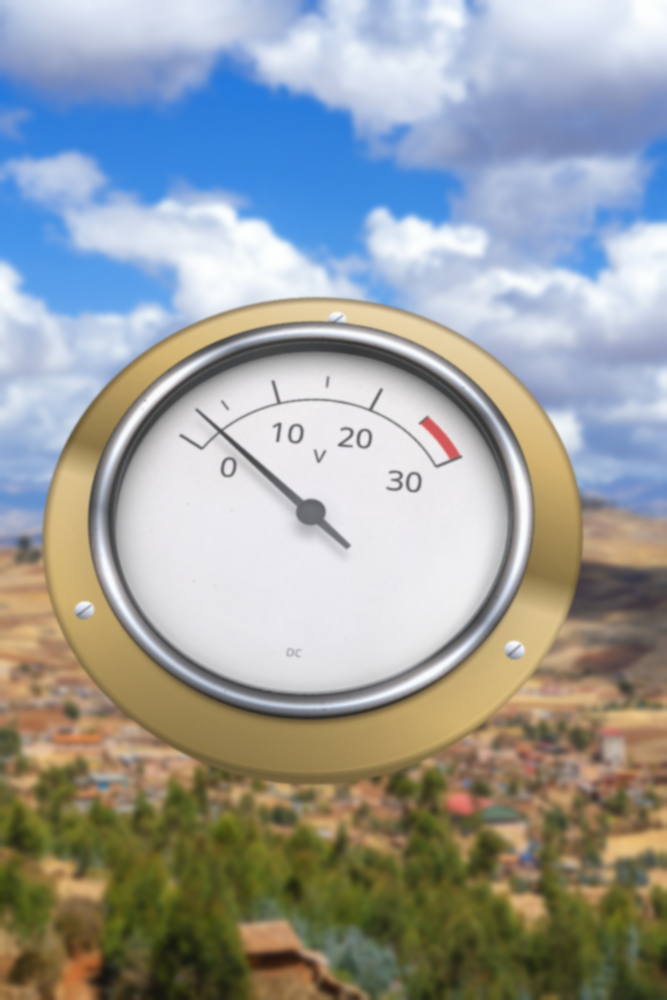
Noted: {"value": 2.5, "unit": "V"}
